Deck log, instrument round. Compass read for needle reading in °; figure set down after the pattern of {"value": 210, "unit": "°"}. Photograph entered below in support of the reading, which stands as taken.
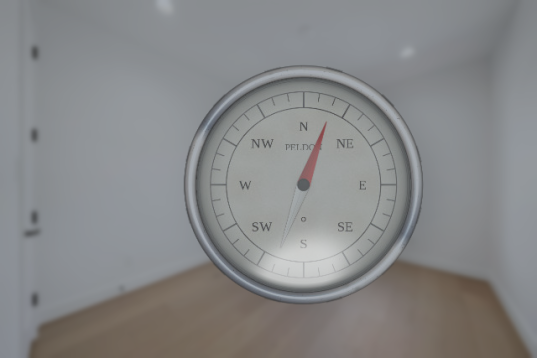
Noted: {"value": 20, "unit": "°"}
